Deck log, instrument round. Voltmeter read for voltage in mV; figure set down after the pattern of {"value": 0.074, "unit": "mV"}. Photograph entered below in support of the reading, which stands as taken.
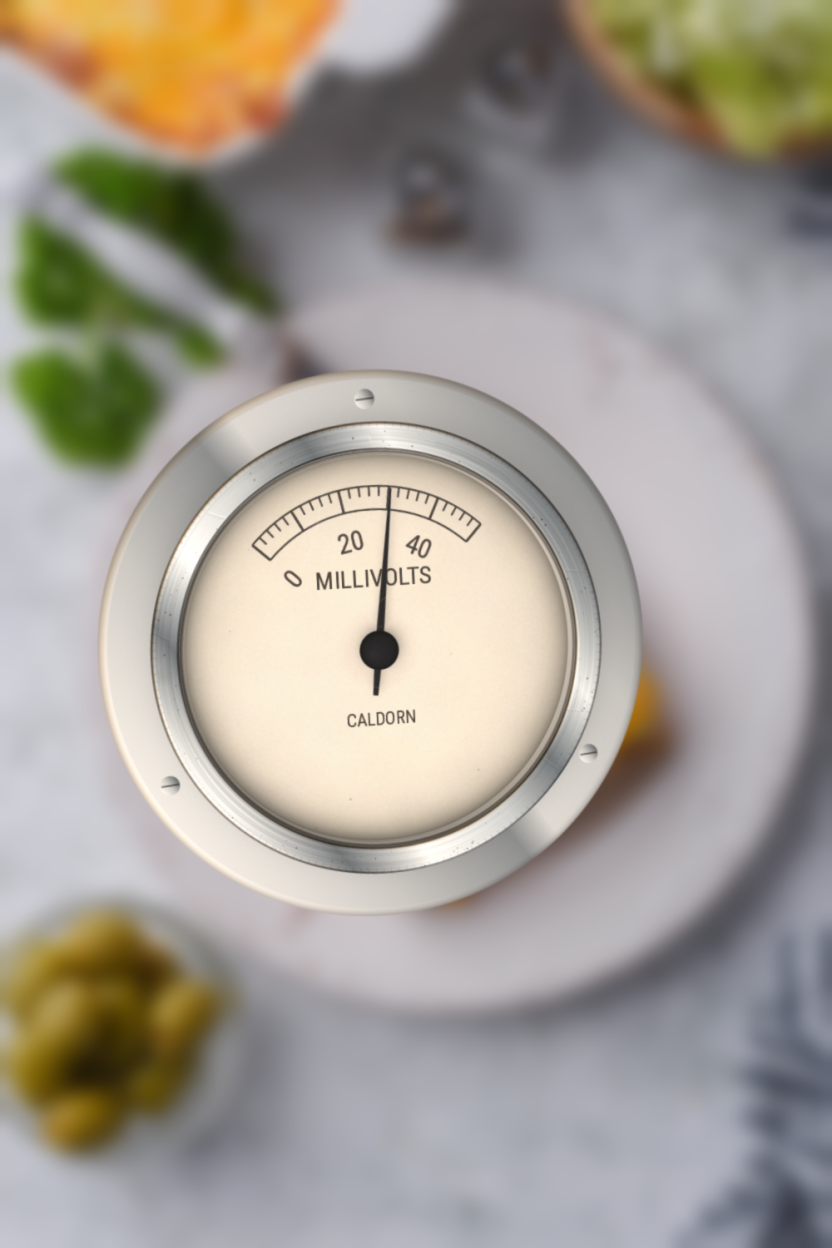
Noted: {"value": 30, "unit": "mV"}
